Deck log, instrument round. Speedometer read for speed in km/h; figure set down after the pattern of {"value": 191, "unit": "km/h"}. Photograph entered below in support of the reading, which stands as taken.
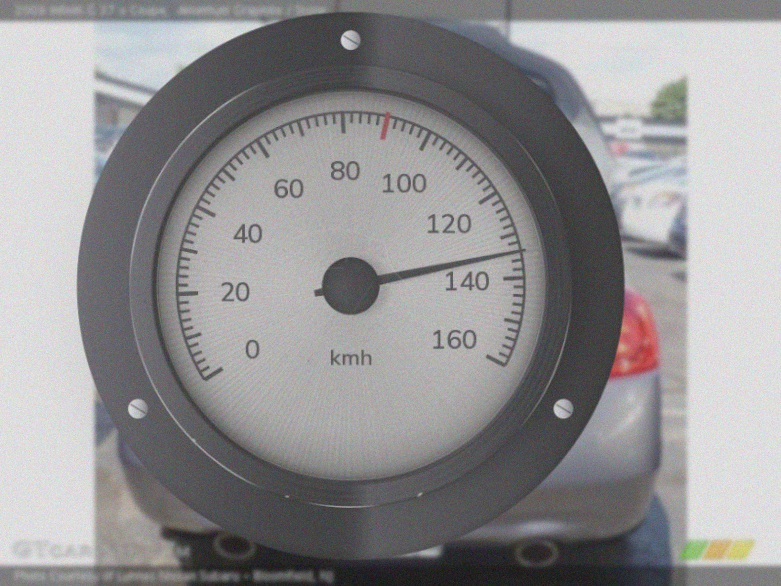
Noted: {"value": 134, "unit": "km/h"}
